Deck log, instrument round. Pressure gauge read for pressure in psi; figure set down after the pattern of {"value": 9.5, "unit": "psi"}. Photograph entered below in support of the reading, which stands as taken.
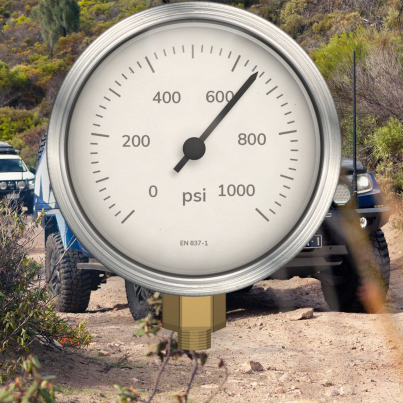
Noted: {"value": 650, "unit": "psi"}
